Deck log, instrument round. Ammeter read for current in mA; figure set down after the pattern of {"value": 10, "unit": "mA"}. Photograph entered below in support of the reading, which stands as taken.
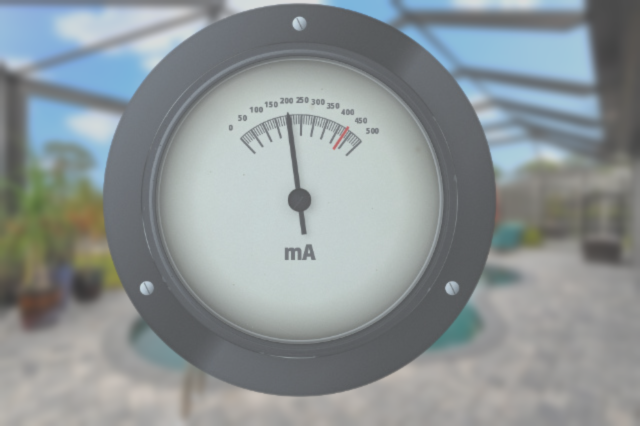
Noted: {"value": 200, "unit": "mA"}
